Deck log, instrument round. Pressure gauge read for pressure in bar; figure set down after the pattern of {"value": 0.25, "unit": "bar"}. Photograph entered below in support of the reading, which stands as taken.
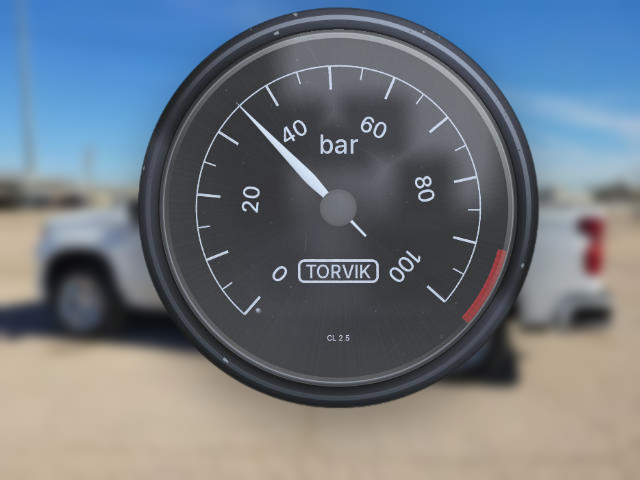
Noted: {"value": 35, "unit": "bar"}
